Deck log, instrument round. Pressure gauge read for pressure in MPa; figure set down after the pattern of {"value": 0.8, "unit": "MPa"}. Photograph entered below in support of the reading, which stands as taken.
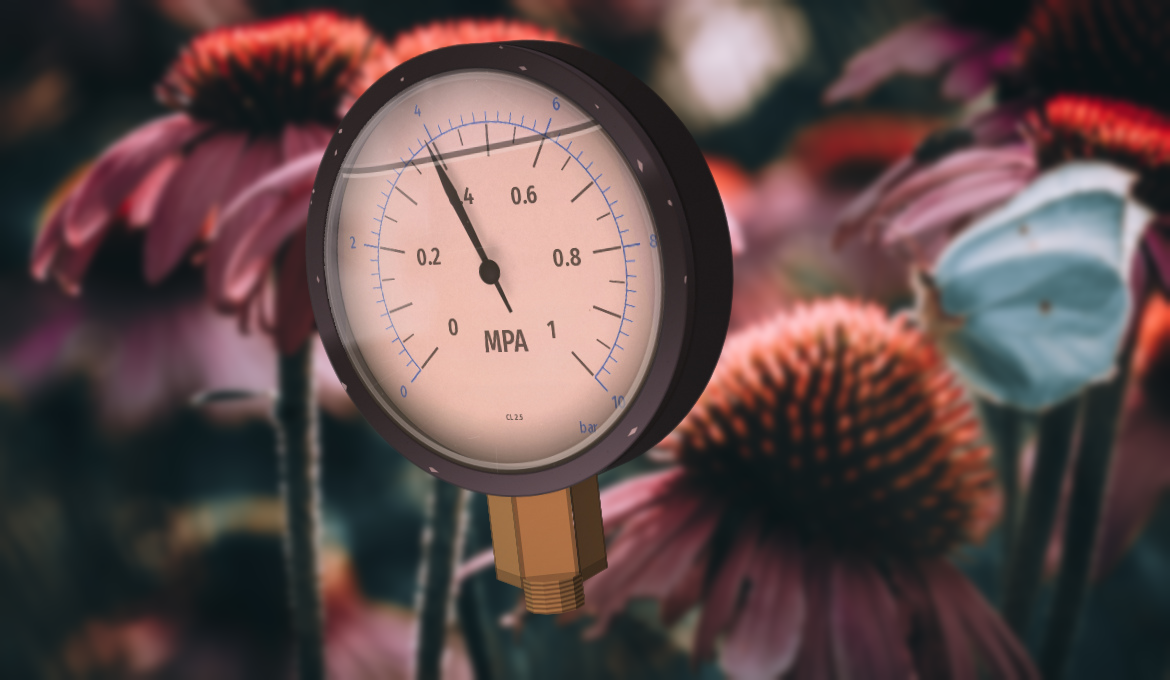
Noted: {"value": 0.4, "unit": "MPa"}
